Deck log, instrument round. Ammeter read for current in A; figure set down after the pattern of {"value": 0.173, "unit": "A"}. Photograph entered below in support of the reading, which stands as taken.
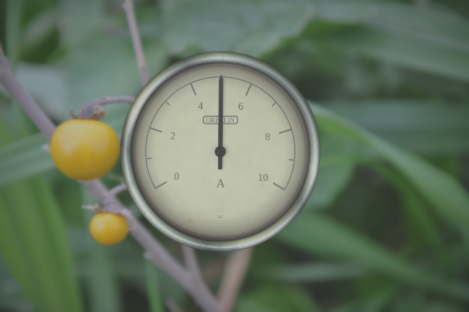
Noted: {"value": 5, "unit": "A"}
